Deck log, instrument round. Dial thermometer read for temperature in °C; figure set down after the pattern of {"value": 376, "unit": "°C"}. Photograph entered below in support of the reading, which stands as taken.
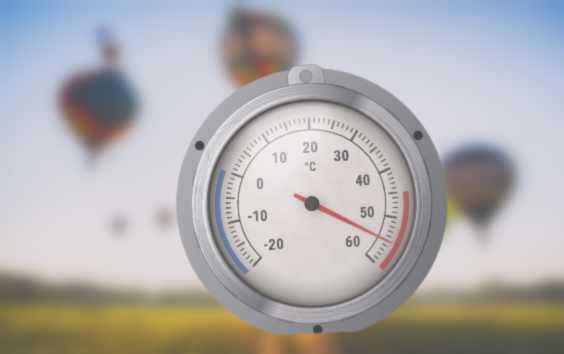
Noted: {"value": 55, "unit": "°C"}
